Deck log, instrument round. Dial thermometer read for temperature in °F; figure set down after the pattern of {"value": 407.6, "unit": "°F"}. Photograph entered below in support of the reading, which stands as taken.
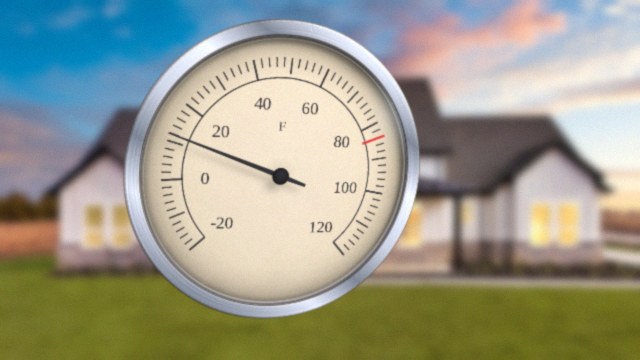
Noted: {"value": 12, "unit": "°F"}
